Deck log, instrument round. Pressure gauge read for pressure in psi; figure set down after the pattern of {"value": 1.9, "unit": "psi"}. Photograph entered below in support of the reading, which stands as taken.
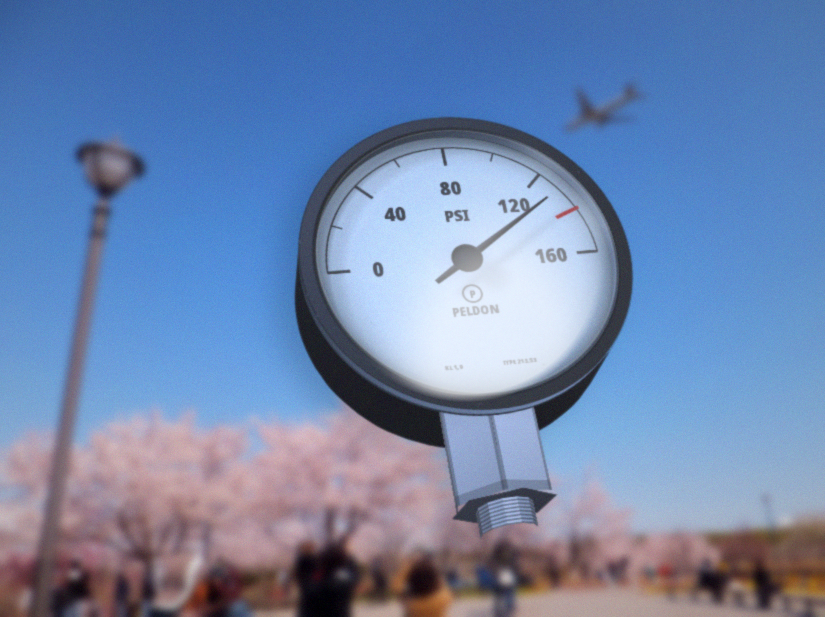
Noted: {"value": 130, "unit": "psi"}
